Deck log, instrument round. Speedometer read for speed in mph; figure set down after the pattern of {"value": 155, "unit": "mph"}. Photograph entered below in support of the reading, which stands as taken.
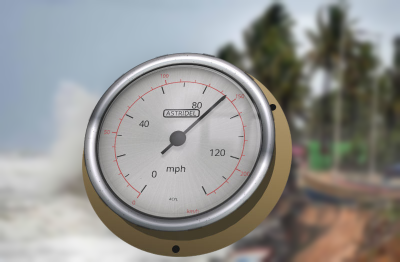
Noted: {"value": 90, "unit": "mph"}
